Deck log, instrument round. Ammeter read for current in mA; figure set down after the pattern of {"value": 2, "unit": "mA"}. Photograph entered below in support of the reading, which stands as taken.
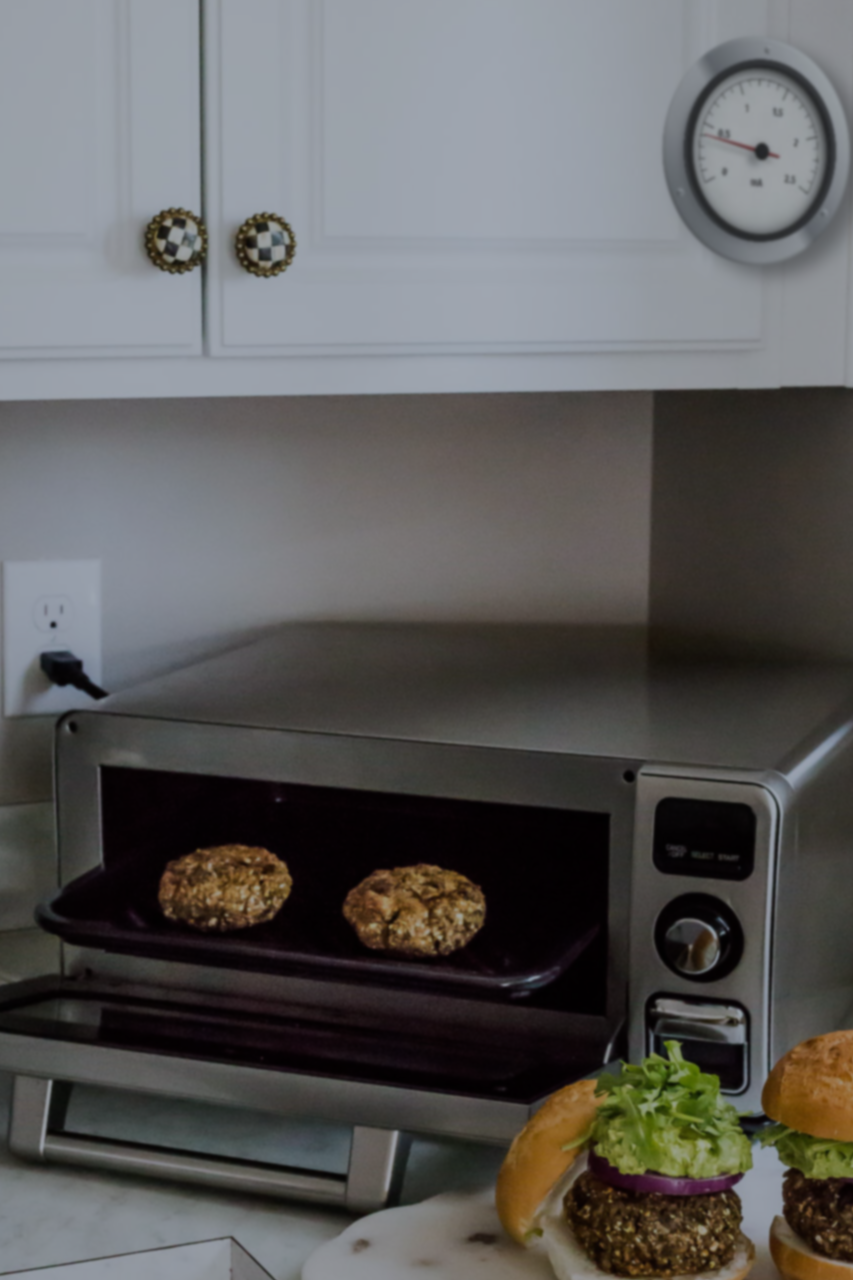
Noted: {"value": 0.4, "unit": "mA"}
